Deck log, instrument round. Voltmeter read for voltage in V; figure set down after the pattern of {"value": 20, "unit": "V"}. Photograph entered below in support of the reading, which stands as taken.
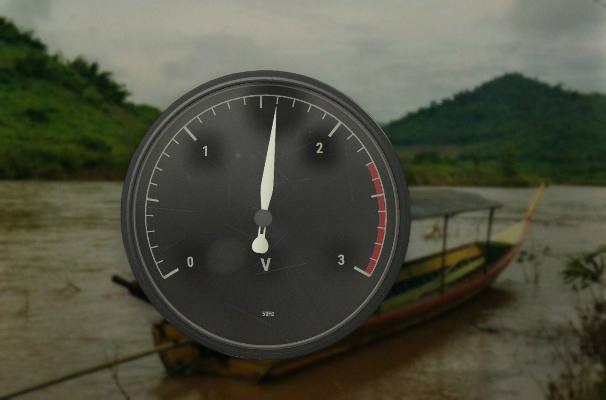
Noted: {"value": 1.6, "unit": "V"}
